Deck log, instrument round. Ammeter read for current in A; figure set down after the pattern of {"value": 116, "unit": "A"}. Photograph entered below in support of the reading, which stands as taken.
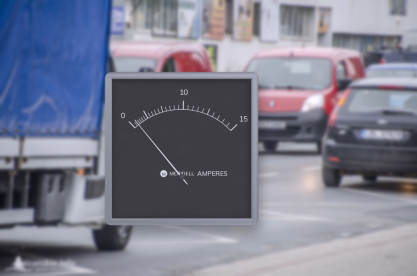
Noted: {"value": 2.5, "unit": "A"}
